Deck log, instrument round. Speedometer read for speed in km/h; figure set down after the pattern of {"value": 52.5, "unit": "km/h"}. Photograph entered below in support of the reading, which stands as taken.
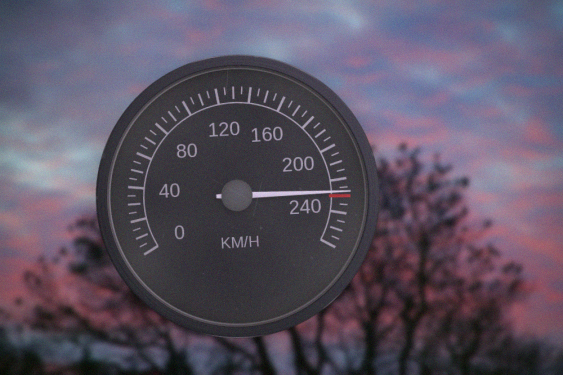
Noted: {"value": 227.5, "unit": "km/h"}
